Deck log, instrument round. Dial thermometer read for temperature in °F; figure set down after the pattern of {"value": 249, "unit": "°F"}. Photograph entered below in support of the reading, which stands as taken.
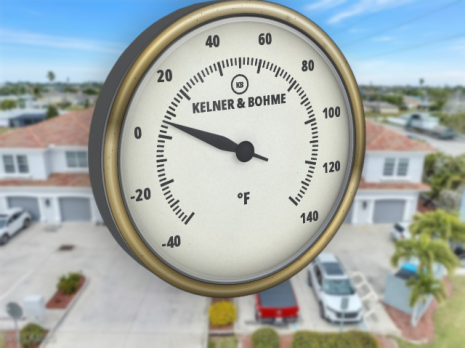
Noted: {"value": 6, "unit": "°F"}
